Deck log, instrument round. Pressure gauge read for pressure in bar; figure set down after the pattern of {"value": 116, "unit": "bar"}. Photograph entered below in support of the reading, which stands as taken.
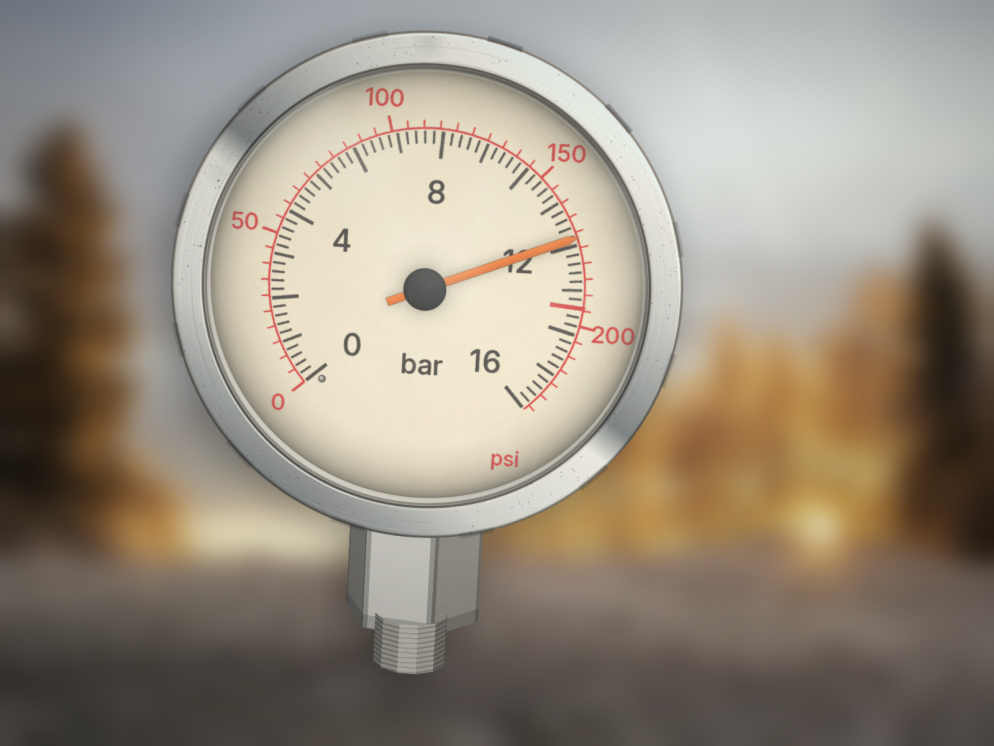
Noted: {"value": 11.8, "unit": "bar"}
